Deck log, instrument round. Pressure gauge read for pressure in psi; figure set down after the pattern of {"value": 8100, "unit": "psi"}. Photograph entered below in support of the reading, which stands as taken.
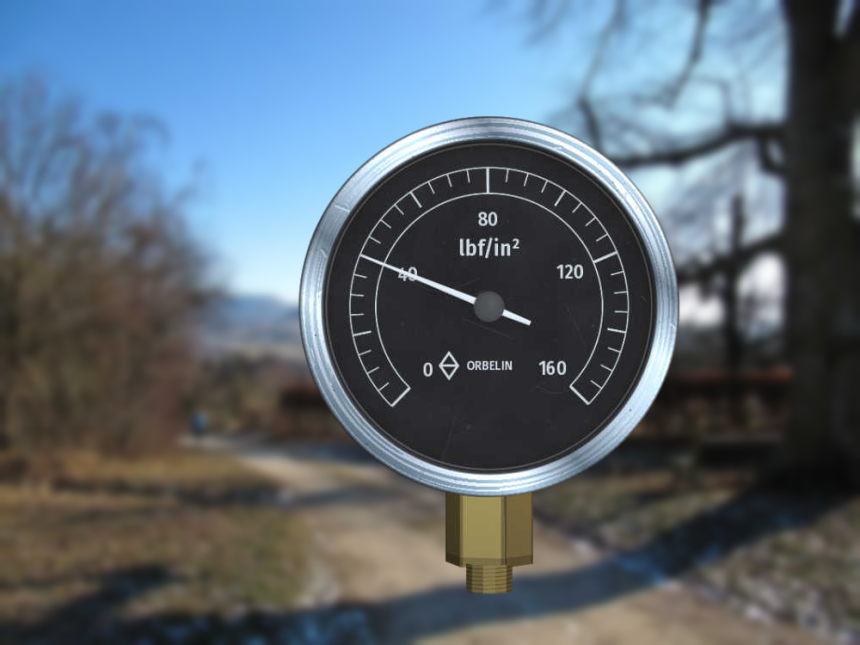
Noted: {"value": 40, "unit": "psi"}
